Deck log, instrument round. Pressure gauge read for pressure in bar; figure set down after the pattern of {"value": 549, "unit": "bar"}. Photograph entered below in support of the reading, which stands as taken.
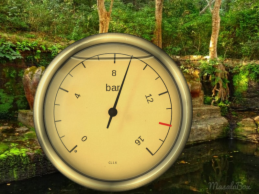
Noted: {"value": 9, "unit": "bar"}
